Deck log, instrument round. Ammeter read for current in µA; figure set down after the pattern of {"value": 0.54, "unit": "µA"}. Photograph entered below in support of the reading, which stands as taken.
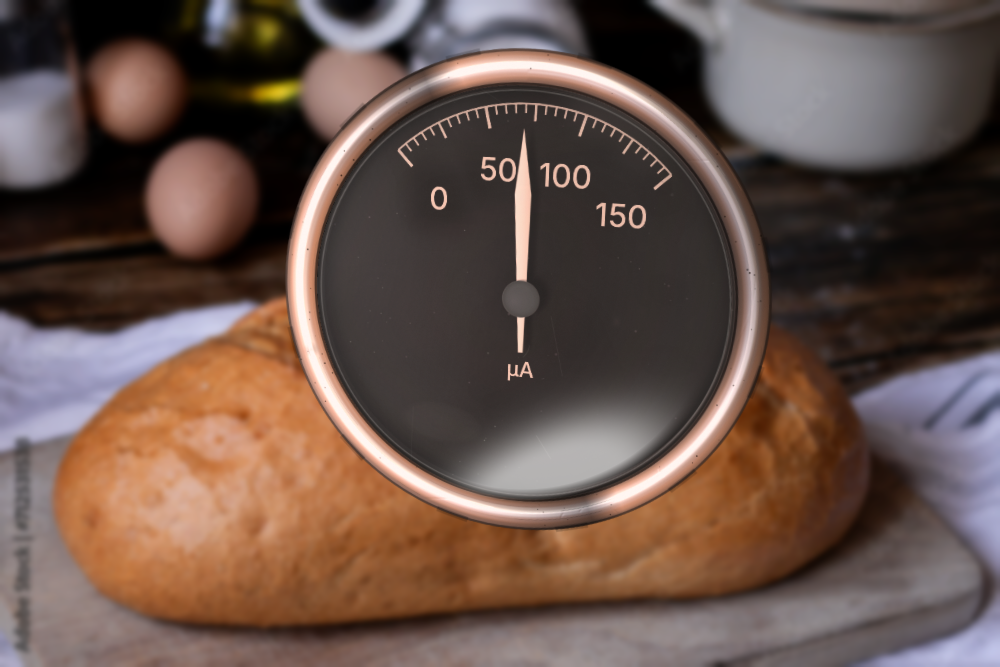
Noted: {"value": 70, "unit": "µA"}
